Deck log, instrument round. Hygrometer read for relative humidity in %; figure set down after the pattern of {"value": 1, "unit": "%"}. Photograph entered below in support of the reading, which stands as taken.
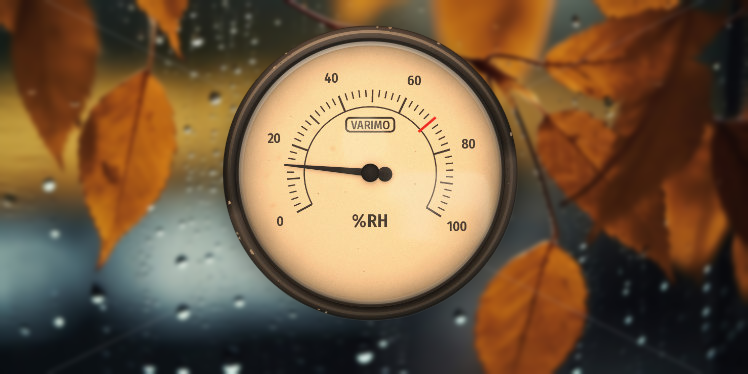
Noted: {"value": 14, "unit": "%"}
